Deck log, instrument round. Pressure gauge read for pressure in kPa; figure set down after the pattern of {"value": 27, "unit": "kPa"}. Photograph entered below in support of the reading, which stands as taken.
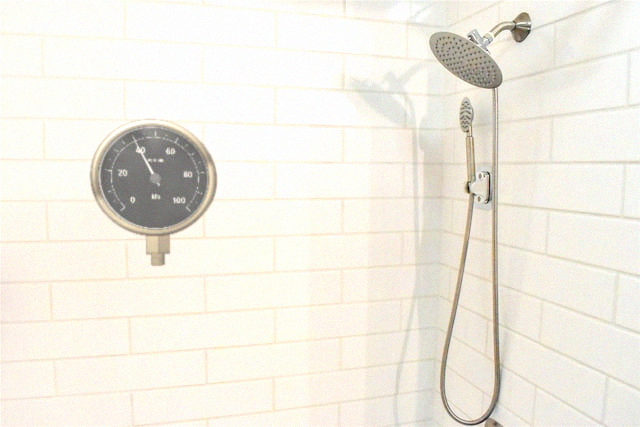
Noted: {"value": 40, "unit": "kPa"}
